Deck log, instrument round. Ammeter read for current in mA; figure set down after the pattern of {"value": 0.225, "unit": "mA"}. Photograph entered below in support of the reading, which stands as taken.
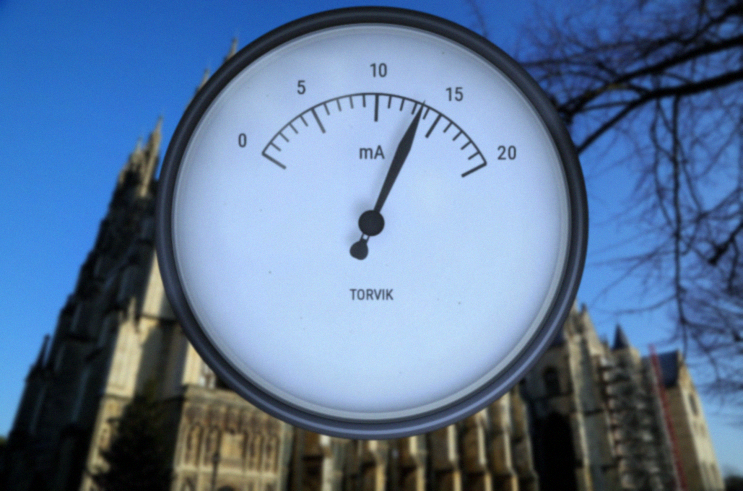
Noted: {"value": 13.5, "unit": "mA"}
